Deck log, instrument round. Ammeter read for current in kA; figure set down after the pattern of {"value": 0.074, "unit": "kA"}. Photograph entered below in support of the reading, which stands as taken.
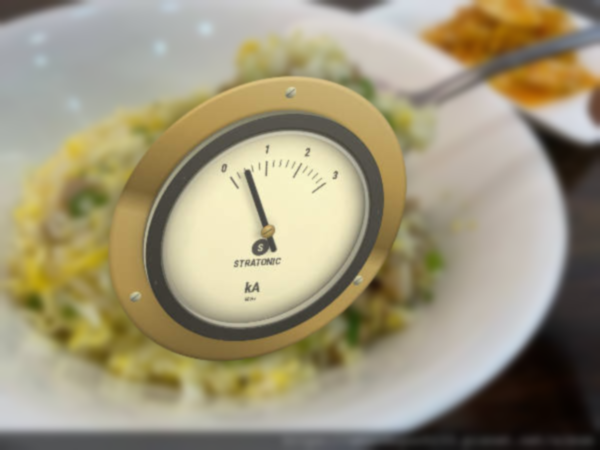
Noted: {"value": 0.4, "unit": "kA"}
